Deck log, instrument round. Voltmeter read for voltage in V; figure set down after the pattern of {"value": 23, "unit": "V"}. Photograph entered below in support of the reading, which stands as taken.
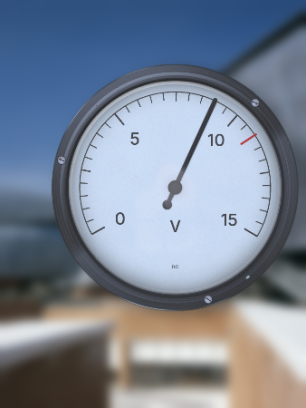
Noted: {"value": 9, "unit": "V"}
